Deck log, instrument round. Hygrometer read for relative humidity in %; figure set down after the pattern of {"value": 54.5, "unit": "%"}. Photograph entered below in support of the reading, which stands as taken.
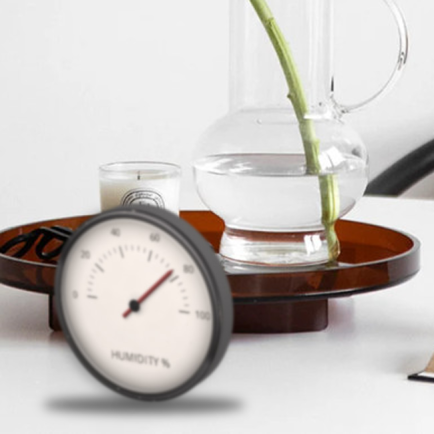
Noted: {"value": 76, "unit": "%"}
